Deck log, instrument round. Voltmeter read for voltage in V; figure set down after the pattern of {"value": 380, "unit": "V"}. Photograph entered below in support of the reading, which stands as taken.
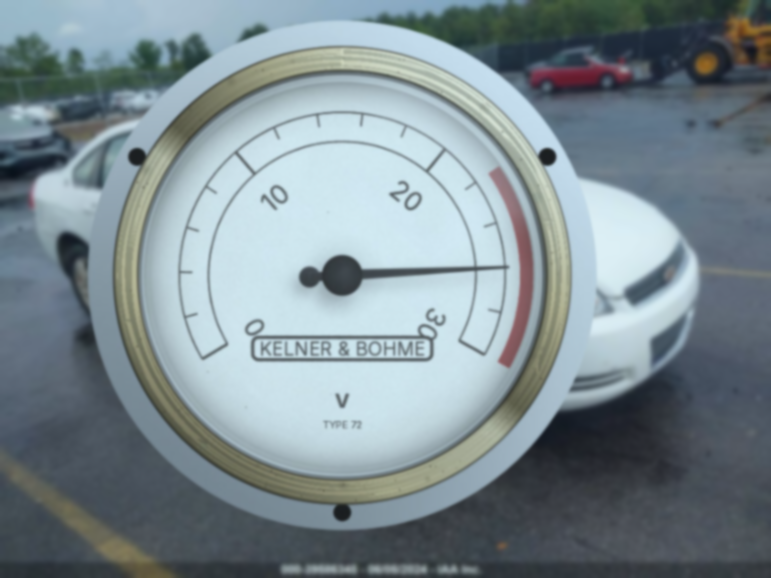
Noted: {"value": 26, "unit": "V"}
